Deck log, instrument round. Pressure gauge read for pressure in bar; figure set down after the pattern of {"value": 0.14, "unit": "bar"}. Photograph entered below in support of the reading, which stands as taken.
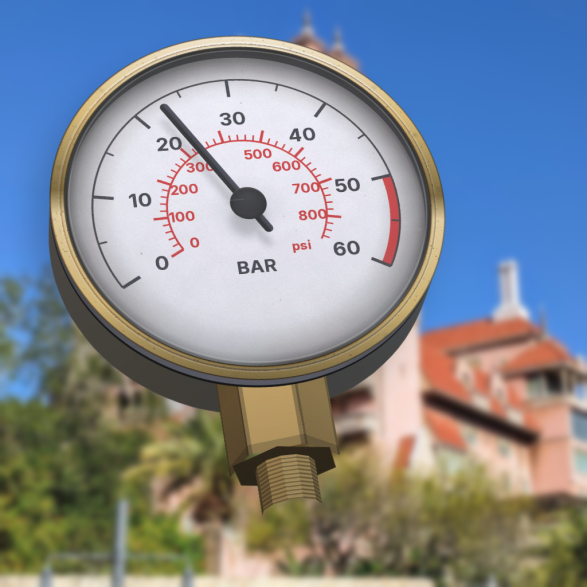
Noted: {"value": 22.5, "unit": "bar"}
